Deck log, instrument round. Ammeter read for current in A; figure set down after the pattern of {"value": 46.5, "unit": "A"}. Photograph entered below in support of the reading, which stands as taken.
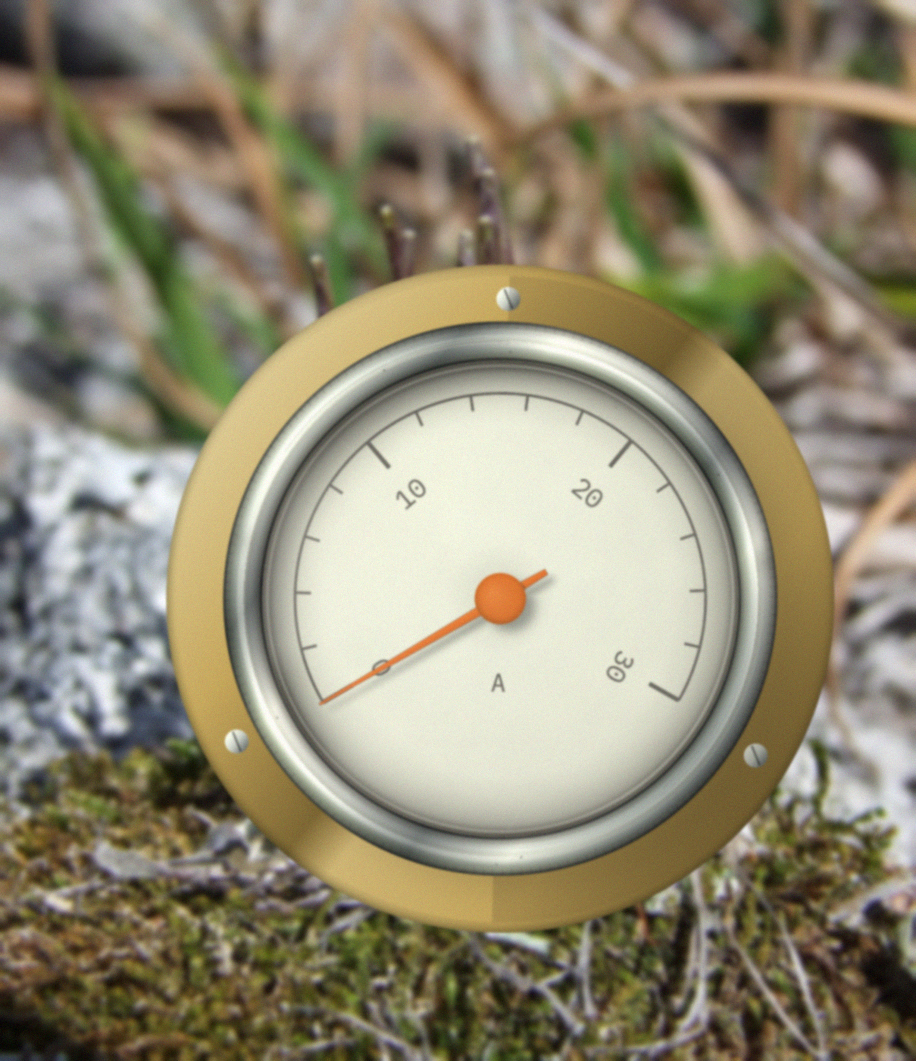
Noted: {"value": 0, "unit": "A"}
